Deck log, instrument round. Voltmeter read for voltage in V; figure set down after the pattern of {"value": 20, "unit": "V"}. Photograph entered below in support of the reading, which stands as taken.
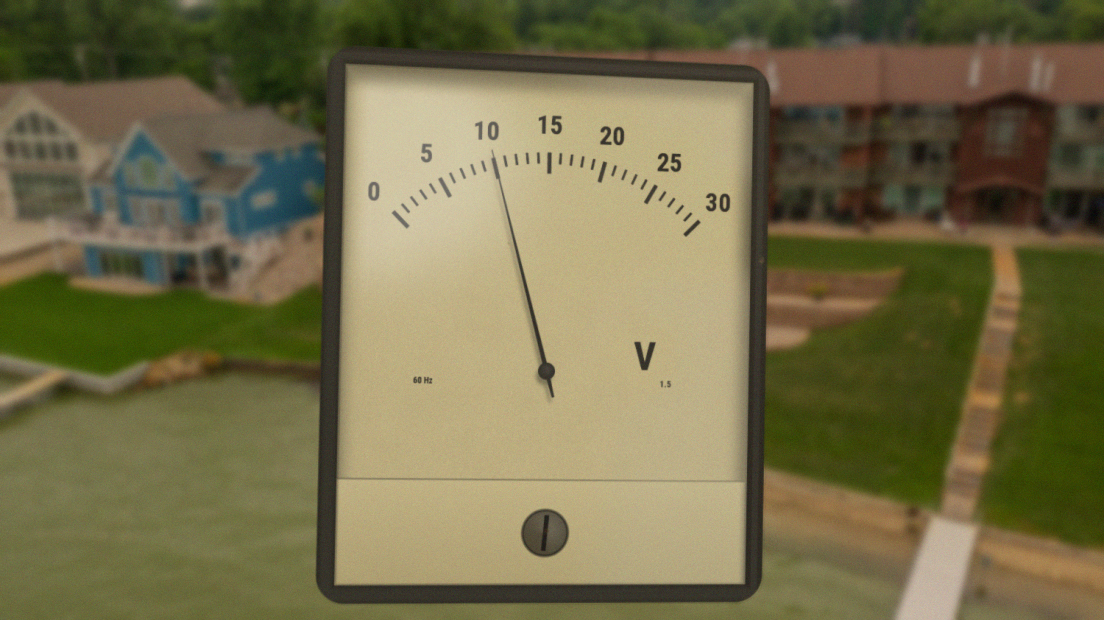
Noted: {"value": 10, "unit": "V"}
